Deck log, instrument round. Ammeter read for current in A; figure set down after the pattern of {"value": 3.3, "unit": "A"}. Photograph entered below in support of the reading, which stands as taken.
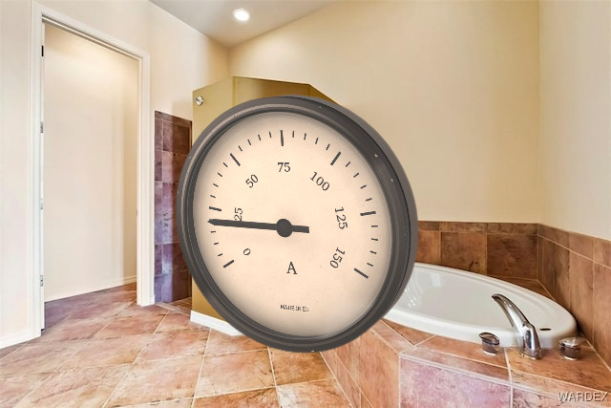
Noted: {"value": 20, "unit": "A"}
